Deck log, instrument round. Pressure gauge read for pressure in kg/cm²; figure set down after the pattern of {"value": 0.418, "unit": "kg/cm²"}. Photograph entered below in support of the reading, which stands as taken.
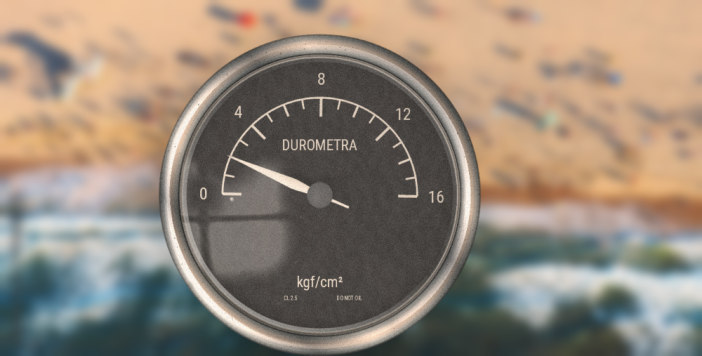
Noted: {"value": 2, "unit": "kg/cm²"}
